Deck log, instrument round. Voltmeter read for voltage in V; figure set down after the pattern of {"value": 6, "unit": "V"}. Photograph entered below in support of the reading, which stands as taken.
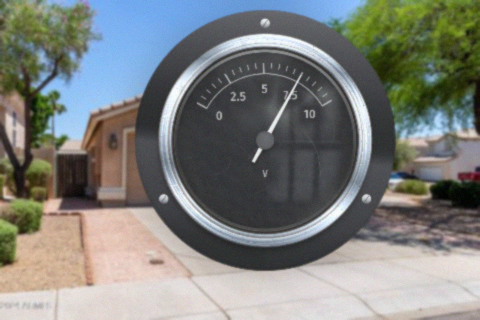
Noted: {"value": 7.5, "unit": "V"}
